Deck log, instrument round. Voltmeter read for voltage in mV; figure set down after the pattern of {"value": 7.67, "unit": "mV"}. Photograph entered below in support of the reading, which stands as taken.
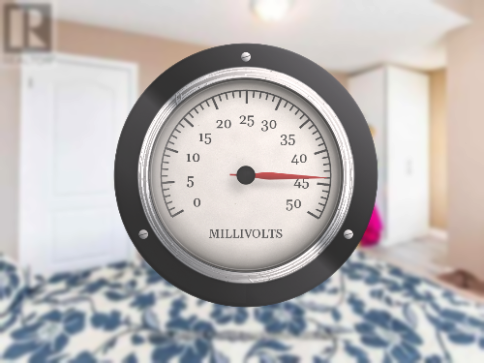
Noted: {"value": 44, "unit": "mV"}
